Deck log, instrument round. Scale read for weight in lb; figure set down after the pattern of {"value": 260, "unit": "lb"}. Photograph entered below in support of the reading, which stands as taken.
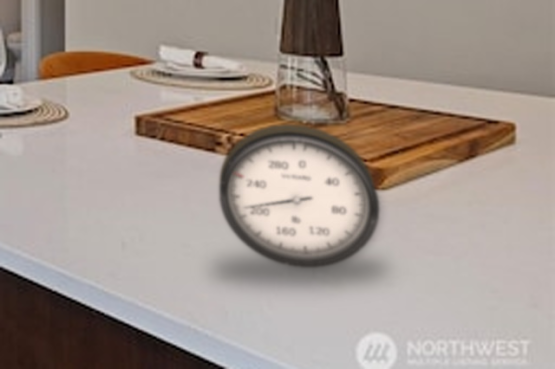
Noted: {"value": 210, "unit": "lb"}
